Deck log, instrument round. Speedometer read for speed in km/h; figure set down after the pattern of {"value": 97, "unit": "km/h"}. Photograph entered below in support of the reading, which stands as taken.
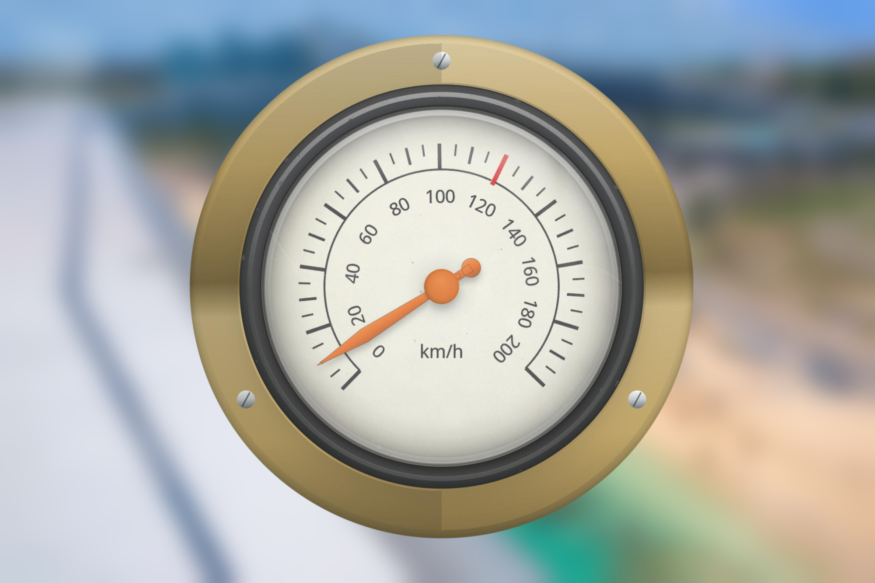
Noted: {"value": 10, "unit": "km/h"}
